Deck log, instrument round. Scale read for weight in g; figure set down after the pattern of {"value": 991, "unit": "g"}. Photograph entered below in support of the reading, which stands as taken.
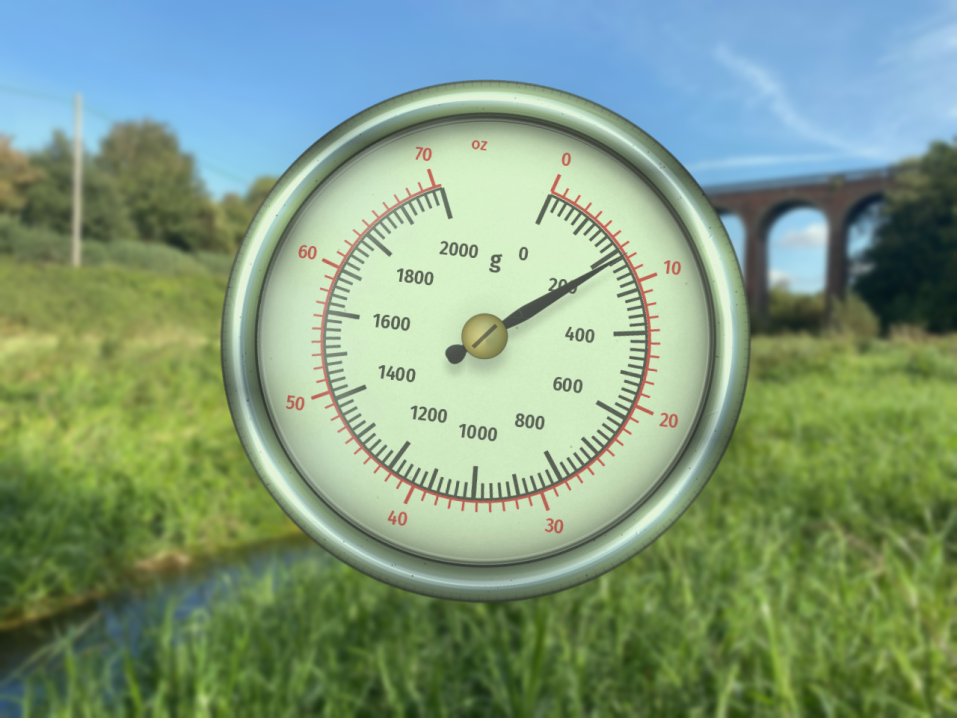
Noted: {"value": 220, "unit": "g"}
